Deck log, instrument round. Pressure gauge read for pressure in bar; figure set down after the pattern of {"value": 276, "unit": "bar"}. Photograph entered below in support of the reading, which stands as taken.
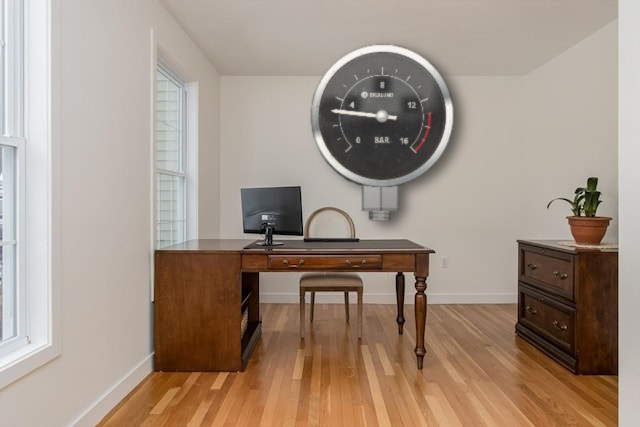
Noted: {"value": 3, "unit": "bar"}
